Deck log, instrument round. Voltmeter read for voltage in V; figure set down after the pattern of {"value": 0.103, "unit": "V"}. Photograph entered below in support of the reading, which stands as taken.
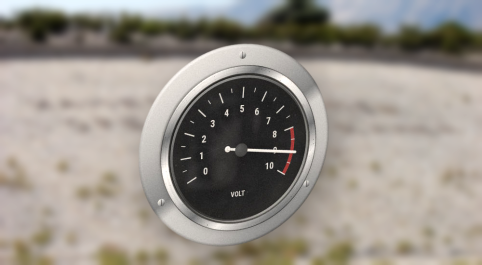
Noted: {"value": 9, "unit": "V"}
